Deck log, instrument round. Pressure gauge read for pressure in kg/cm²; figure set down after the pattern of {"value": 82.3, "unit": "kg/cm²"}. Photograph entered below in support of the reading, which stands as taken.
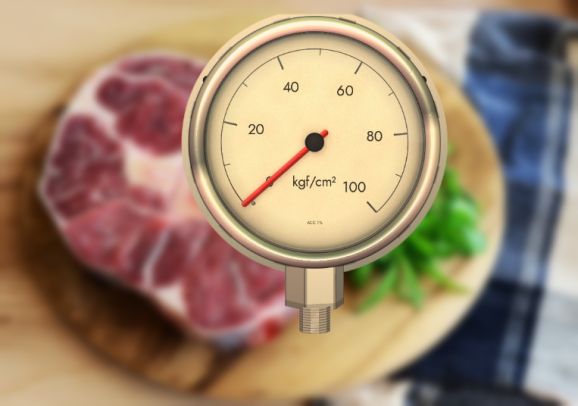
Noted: {"value": 0, "unit": "kg/cm²"}
